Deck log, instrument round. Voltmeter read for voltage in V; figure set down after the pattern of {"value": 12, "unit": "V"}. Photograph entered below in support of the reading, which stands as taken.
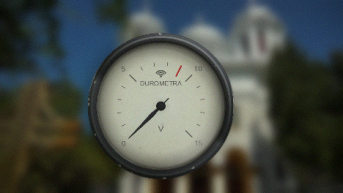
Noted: {"value": 0, "unit": "V"}
